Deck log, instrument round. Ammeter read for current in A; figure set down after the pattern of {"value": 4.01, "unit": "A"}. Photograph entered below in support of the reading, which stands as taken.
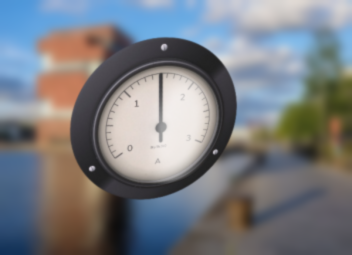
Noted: {"value": 1.5, "unit": "A"}
